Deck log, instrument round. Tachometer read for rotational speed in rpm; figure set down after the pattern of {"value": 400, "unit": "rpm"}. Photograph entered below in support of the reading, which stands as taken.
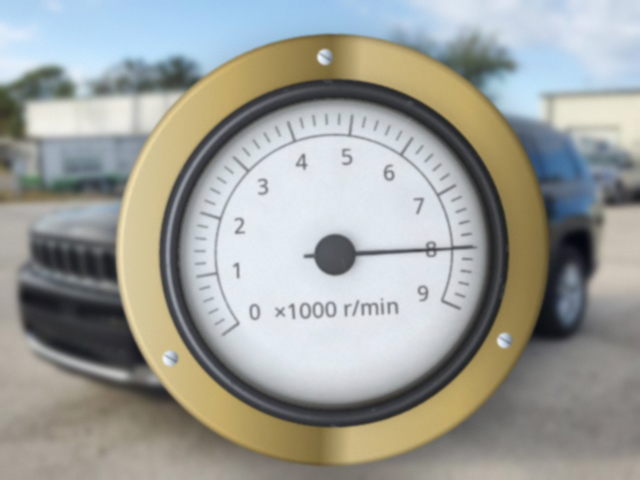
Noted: {"value": 8000, "unit": "rpm"}
